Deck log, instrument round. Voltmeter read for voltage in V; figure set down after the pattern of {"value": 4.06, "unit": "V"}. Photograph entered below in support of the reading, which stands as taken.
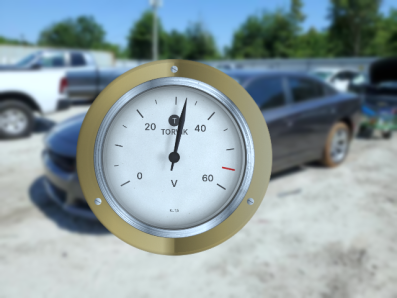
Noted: {"value": 32.5, "unit": "V"}
